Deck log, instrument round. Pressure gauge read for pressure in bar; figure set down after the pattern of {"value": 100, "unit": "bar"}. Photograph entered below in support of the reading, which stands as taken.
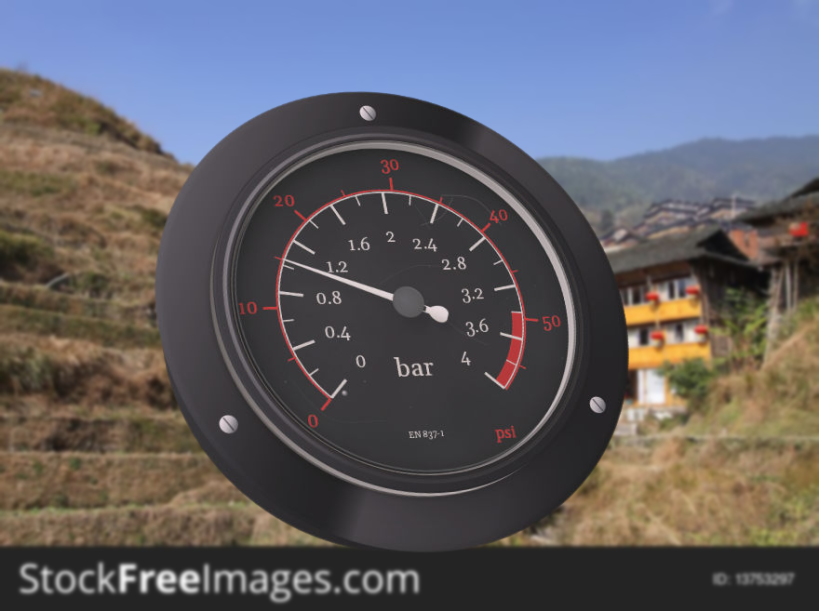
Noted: {"value": 1, "unit": "bar"}
